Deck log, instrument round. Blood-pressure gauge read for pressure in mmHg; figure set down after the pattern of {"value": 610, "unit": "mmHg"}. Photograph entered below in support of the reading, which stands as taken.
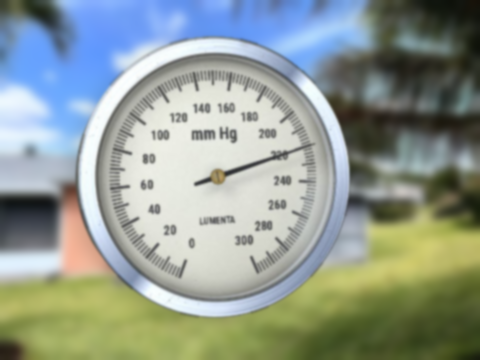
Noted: {"value": 220, "unit": "mmHg"}
